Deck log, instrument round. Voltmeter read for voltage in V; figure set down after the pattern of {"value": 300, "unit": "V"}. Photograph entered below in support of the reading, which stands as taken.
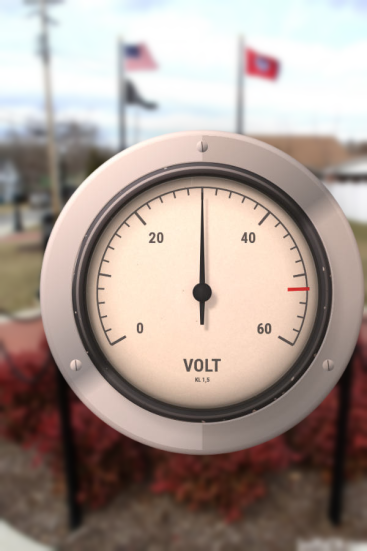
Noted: {"value": 30, "unit": "V"}
